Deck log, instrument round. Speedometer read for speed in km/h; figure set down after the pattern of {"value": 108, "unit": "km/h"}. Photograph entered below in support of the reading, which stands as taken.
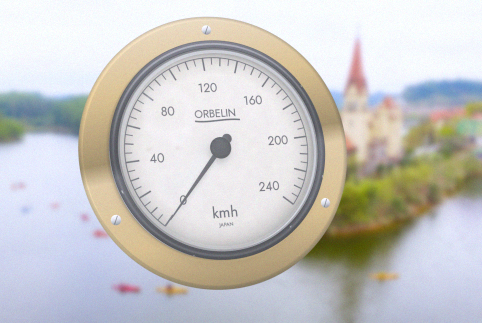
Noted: {"value": 0, "unit": "km/h"}
